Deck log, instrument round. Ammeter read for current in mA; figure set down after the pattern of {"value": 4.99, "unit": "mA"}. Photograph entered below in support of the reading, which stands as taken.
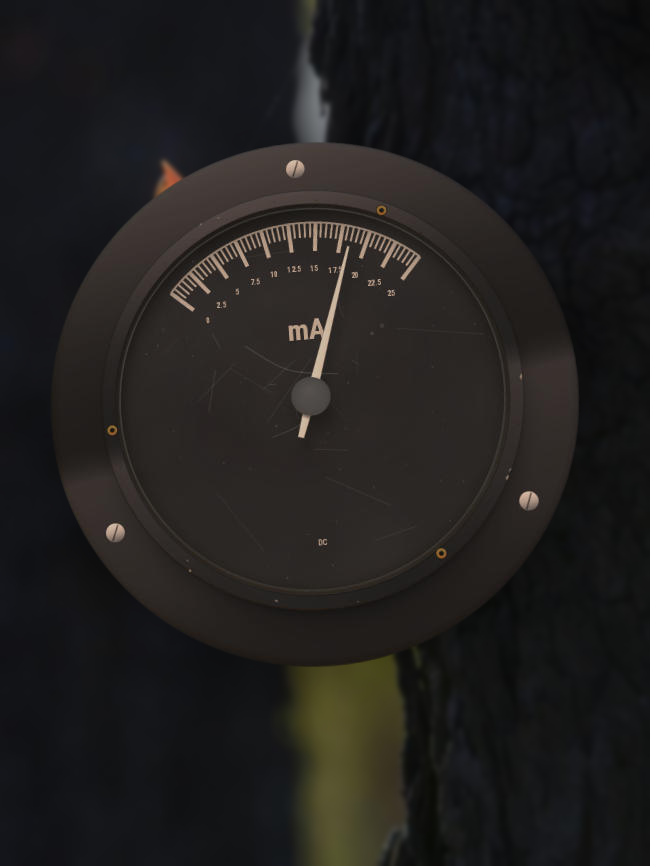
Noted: {"value": 18.5, "unit": "mA"}
